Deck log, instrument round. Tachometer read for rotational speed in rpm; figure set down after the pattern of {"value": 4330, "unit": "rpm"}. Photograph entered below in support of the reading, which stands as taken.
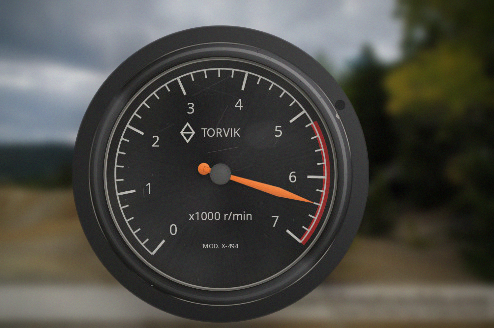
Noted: {"value": 6400, "unit": "rpm"}
